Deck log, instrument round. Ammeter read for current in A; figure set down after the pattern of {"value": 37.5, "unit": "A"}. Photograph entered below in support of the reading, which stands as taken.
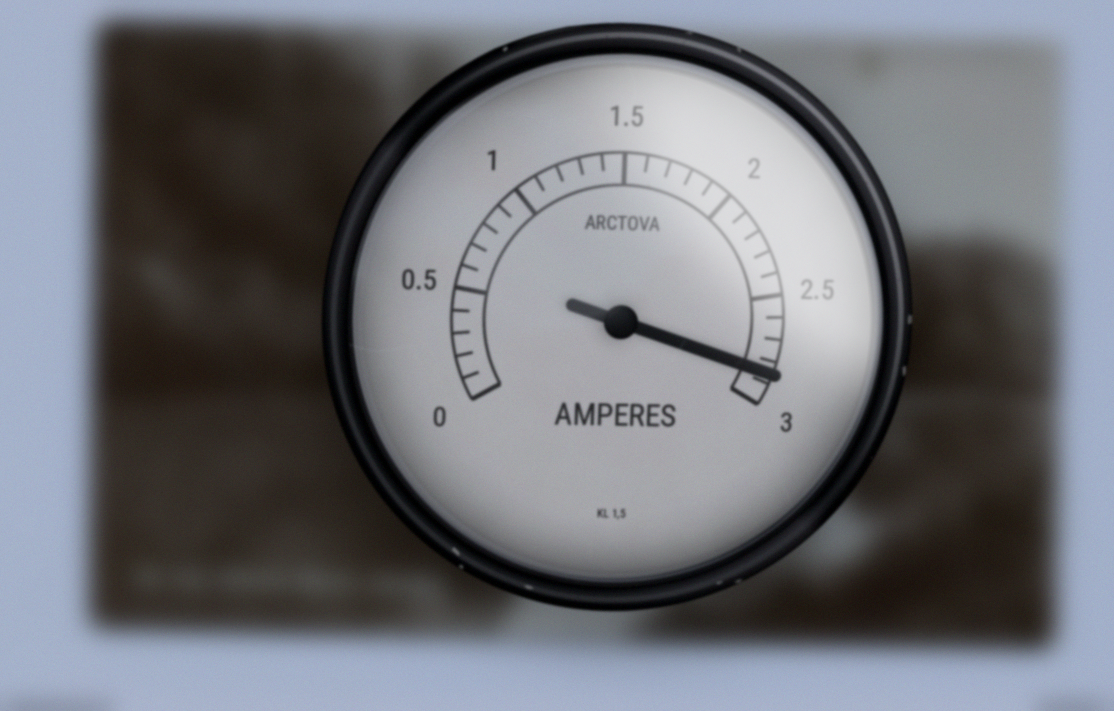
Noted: {"value": 2.85, "unit": "A"}
